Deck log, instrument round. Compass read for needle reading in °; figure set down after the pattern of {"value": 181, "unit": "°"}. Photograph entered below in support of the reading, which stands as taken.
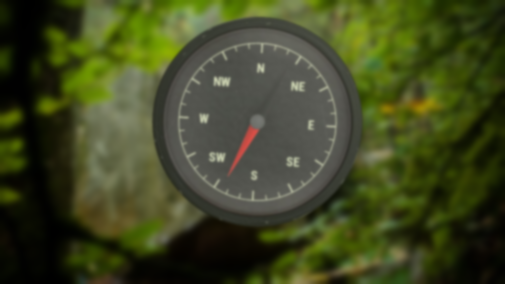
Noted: {"value": 205, "unit": "°"}
